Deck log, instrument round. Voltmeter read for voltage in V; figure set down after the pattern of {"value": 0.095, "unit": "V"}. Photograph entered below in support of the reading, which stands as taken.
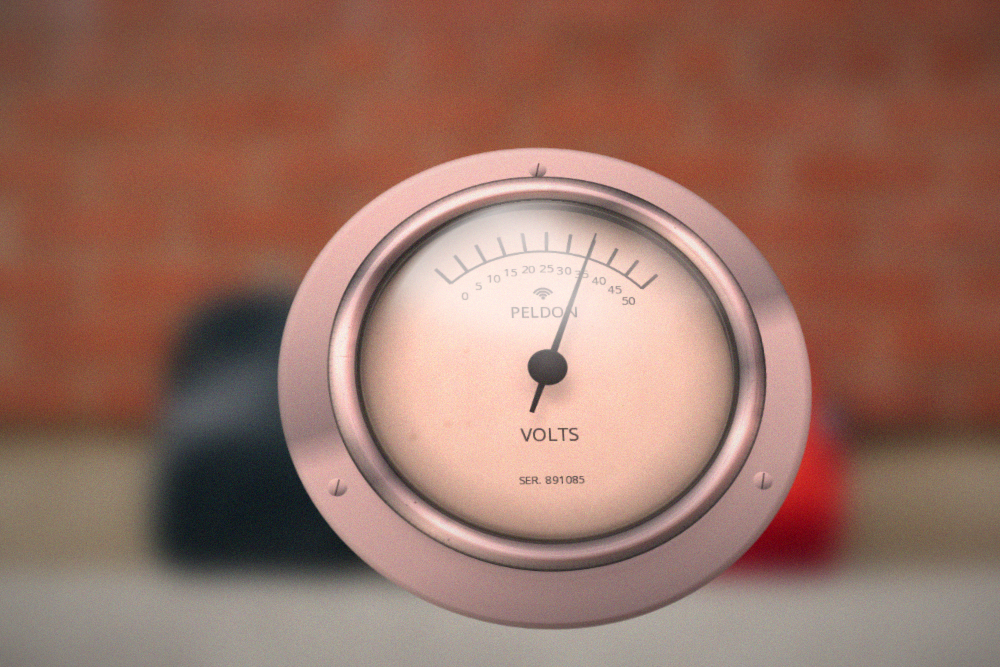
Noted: {"value": 35, "unit": "V"}
